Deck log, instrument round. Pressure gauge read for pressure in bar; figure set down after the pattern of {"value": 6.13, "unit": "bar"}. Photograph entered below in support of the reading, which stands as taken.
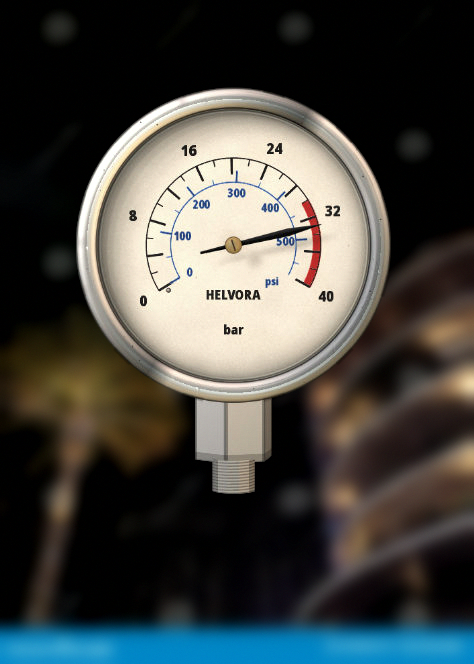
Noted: {"value": 33, "unit": "bar"}
